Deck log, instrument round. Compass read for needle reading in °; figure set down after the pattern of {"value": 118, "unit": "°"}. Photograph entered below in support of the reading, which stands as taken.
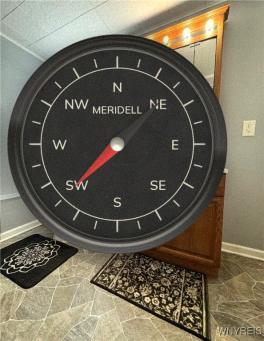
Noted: {"value": 225, "unit": "°"}
